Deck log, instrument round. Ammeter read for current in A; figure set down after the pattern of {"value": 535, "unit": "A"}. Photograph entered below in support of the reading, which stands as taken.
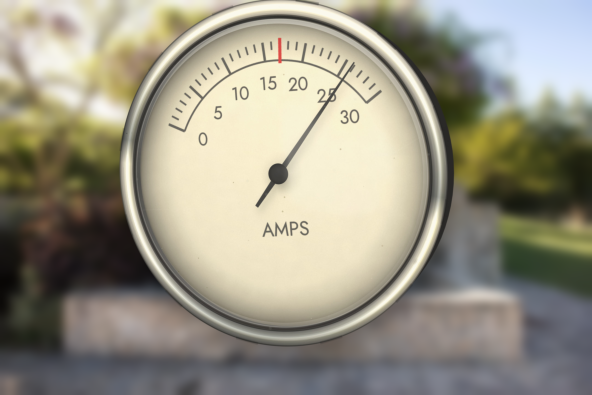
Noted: {"value": 26, "unit": "A"}
